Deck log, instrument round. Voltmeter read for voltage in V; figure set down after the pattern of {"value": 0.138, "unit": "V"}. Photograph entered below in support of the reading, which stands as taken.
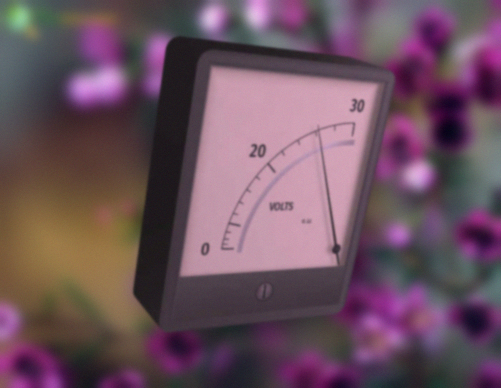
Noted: {"value": 26, "unit": "V"}
